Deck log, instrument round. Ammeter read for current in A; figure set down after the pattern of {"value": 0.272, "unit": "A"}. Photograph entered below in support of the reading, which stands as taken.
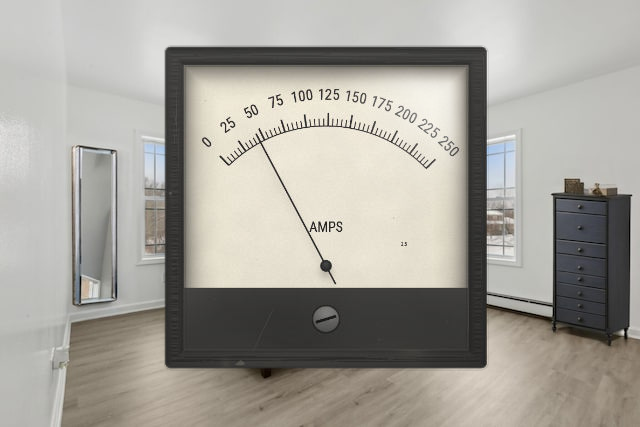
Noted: {"value": 45, "unit": "A"}
